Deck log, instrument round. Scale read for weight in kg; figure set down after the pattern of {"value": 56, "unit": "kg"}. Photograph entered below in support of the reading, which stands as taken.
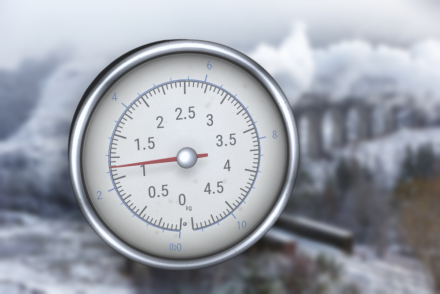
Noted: {"value": 1.15, "unit": "kg"}
